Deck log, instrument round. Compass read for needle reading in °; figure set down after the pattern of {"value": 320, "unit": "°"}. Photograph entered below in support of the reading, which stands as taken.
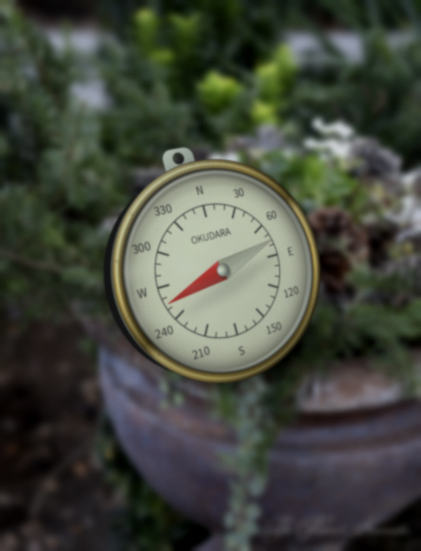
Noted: {"value": 255, "unit": "°"}
